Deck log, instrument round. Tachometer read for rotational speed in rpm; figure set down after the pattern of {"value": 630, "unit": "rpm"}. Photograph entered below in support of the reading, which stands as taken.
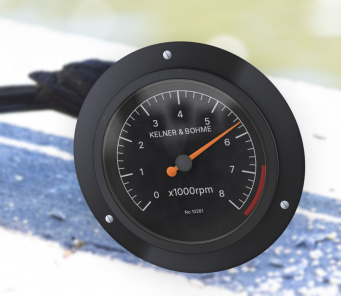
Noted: {"value": 5700, "unit": "rpm"}
